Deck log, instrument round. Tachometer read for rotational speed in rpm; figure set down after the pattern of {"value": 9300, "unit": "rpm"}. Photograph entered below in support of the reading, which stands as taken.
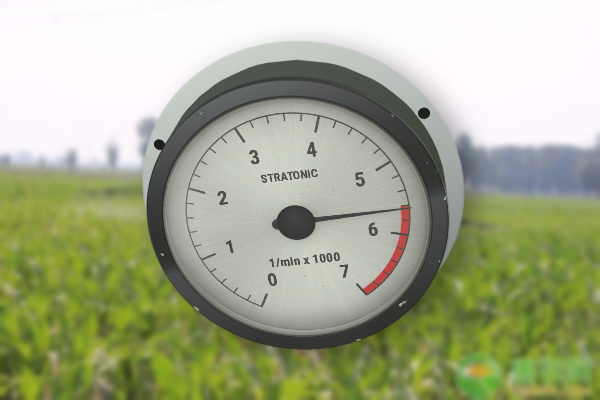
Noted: {"value": 5600, "unit": "rpm"}
